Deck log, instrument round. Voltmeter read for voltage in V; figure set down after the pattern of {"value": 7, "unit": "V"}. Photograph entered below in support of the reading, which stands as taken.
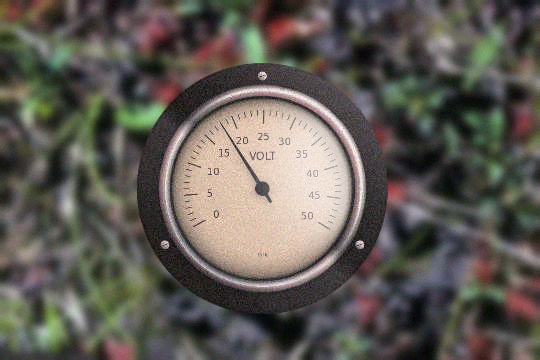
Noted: {"value": 18, "unit": "V"}
